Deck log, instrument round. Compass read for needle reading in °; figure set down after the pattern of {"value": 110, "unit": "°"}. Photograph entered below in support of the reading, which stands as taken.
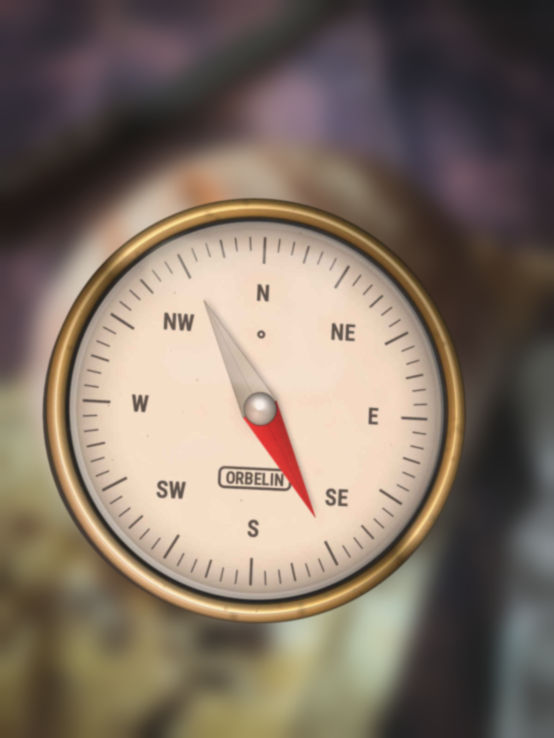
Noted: {"value": 150, "unit": "°"}
